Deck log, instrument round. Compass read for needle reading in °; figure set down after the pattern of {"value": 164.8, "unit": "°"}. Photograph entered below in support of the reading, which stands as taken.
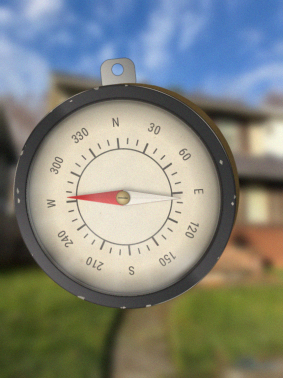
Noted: {"value": 275, "unit": "°"}
